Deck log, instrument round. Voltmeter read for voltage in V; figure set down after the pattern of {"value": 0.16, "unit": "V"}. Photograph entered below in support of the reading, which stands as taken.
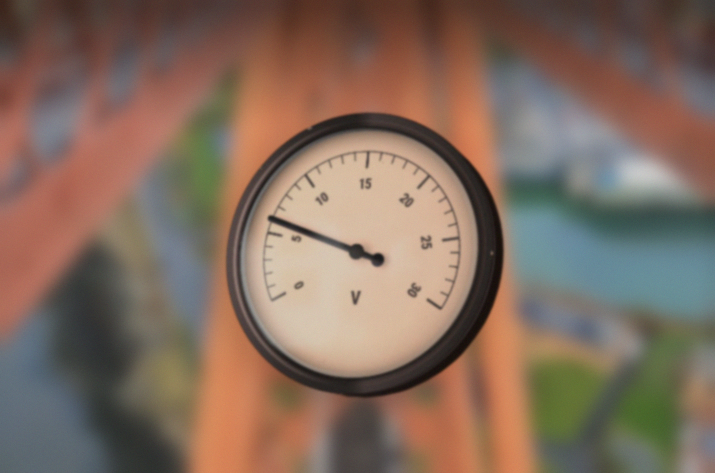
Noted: {"value": 6, "unit": "V"}
